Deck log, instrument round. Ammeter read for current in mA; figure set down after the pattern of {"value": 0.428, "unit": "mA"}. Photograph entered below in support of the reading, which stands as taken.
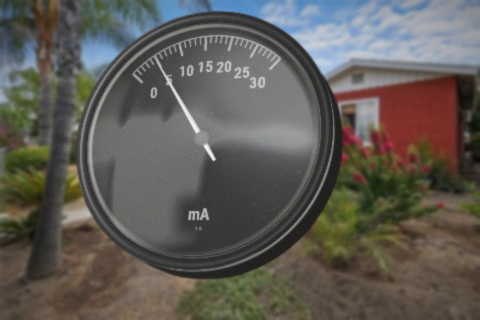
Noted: {"value": 5, "unit": "mA"}
